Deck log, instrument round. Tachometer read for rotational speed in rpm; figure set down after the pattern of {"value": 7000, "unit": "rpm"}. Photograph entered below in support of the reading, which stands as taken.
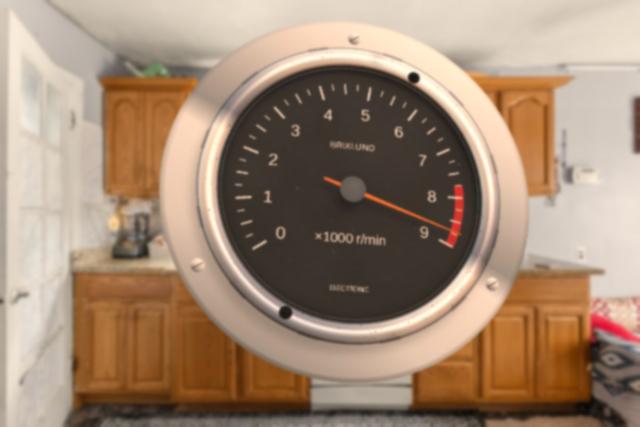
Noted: {"value": 8750, "unit": "rpm"}
